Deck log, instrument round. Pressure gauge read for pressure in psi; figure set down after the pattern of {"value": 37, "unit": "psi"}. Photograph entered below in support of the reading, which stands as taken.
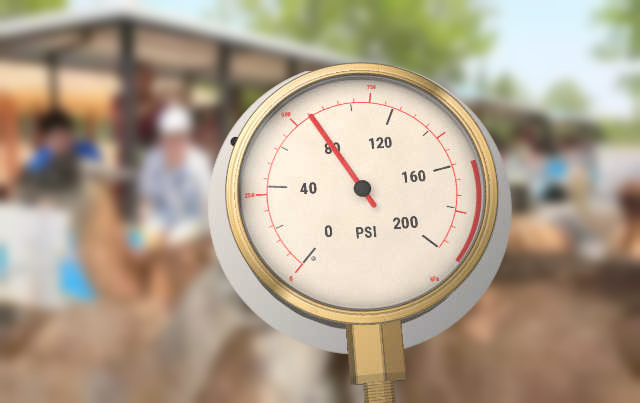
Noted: {"value": 80, "unit": "psi"}
